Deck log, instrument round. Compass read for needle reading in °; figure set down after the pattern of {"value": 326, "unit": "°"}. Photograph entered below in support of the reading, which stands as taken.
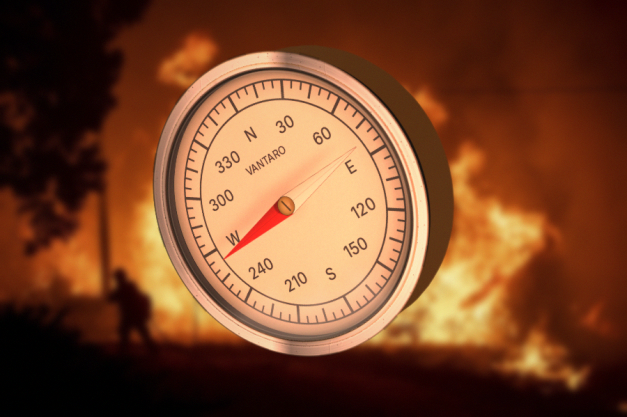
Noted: {"value": 262.5, "unit": "°"}
